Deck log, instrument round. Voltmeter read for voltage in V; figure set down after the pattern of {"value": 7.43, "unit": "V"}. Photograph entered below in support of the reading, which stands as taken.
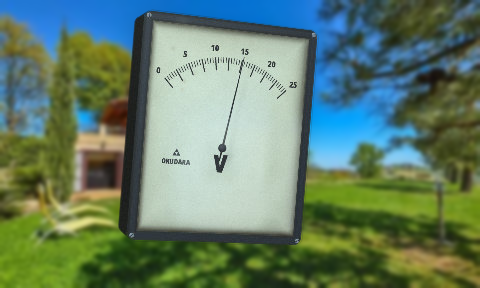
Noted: {"value": 15, "unit": "V"}
